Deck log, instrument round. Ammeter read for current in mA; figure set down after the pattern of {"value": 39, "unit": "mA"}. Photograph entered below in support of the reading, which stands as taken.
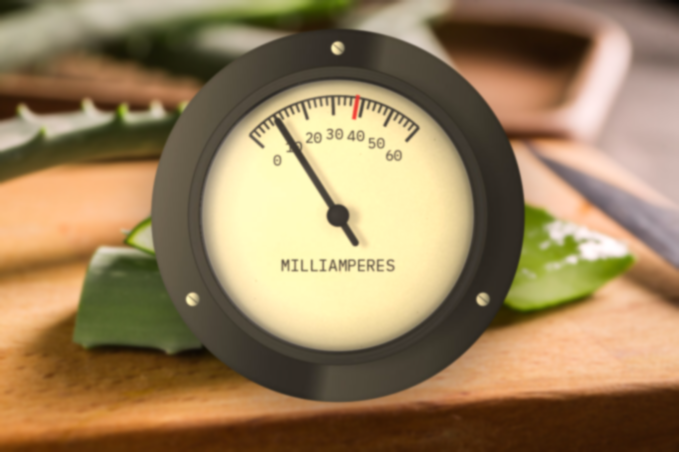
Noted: {"value": 10, "unit": "mA"}
